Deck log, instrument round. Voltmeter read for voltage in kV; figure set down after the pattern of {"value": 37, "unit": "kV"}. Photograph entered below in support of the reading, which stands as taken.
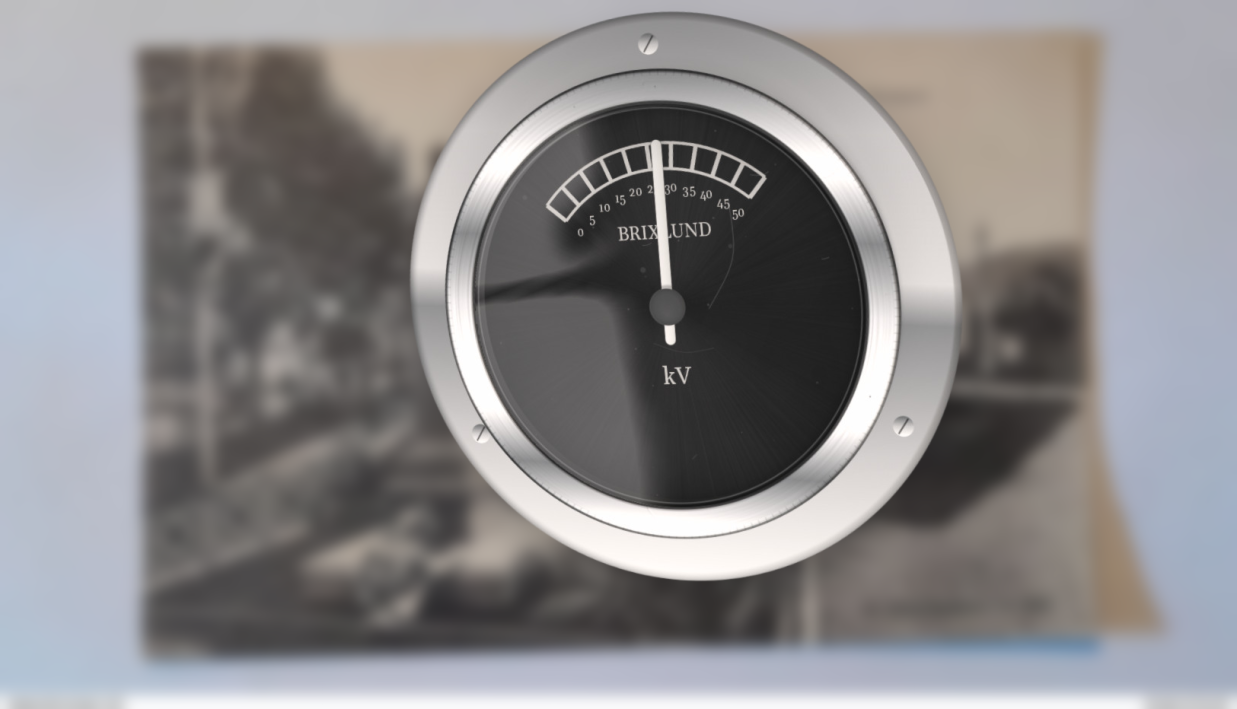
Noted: {"value": 27.5, "unit": "kV"}
